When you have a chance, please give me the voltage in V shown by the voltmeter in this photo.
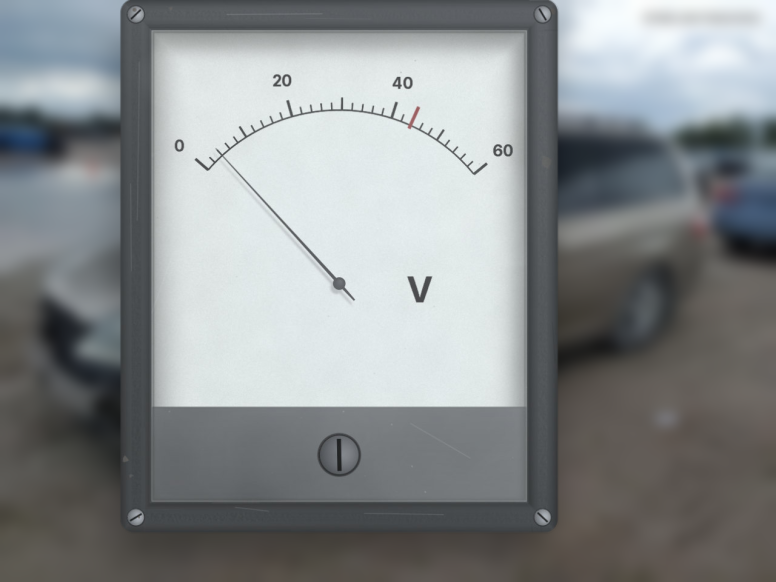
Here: 4 V
